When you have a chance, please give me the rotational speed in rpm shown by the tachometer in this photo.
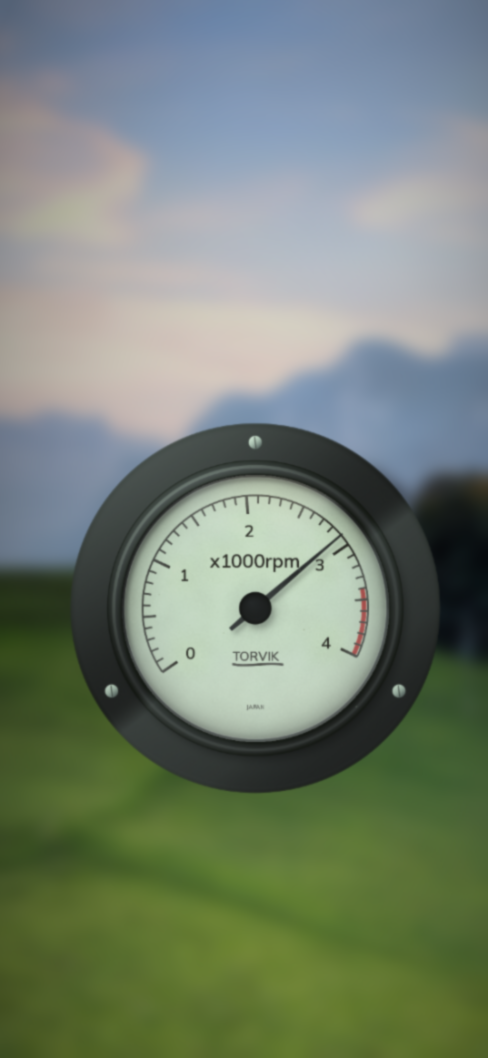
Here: 2900 rpm
